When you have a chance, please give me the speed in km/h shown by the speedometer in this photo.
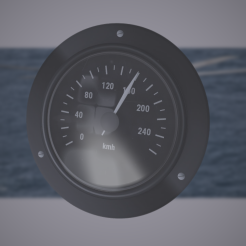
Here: 160 km/h
